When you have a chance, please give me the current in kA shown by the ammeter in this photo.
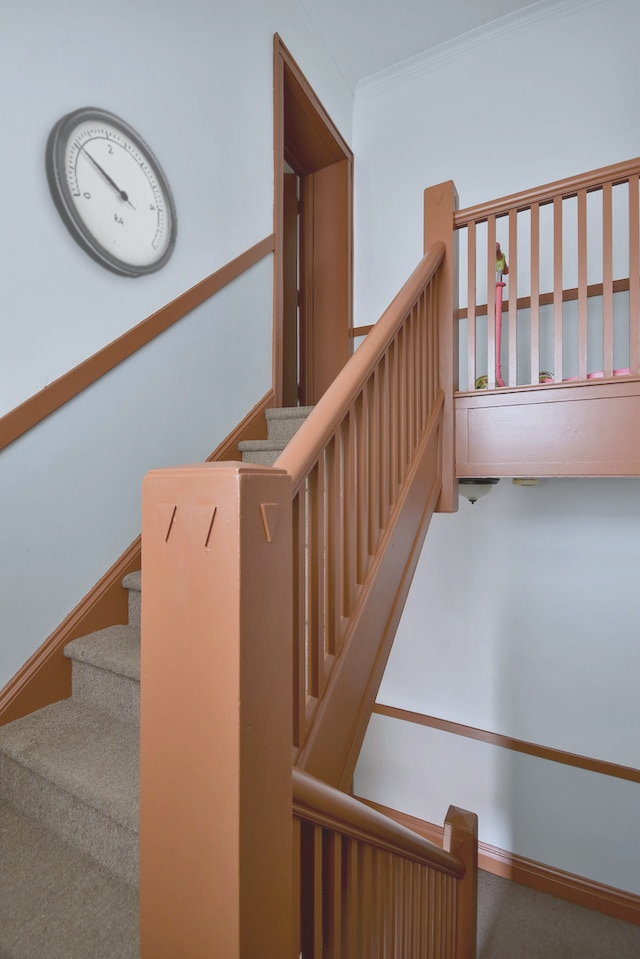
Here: 1 kA
